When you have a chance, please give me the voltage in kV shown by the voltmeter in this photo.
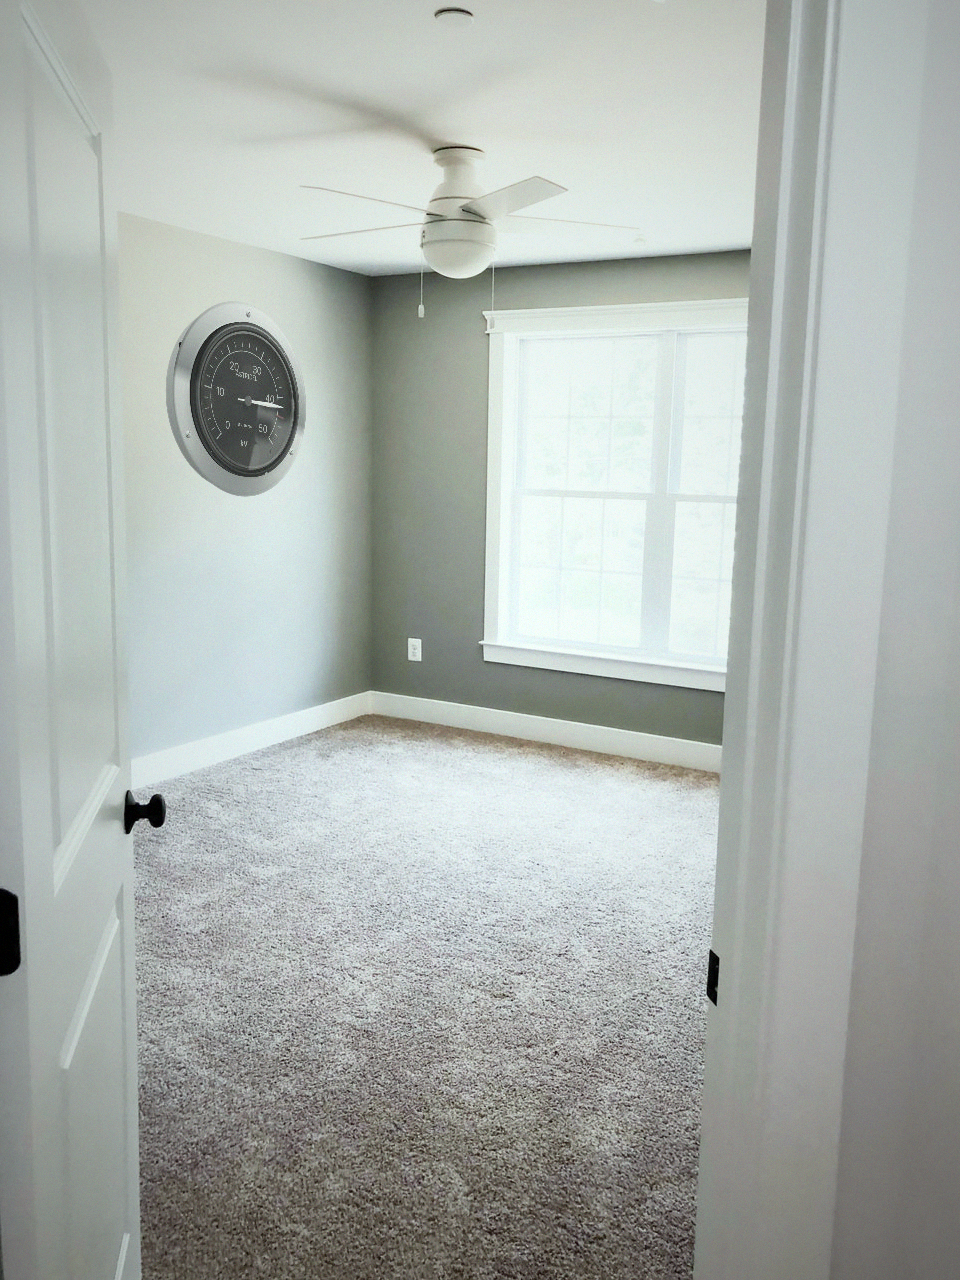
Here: 42 kV
